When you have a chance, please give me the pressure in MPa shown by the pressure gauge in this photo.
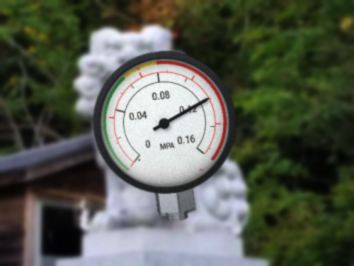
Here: 0.12 MPa
